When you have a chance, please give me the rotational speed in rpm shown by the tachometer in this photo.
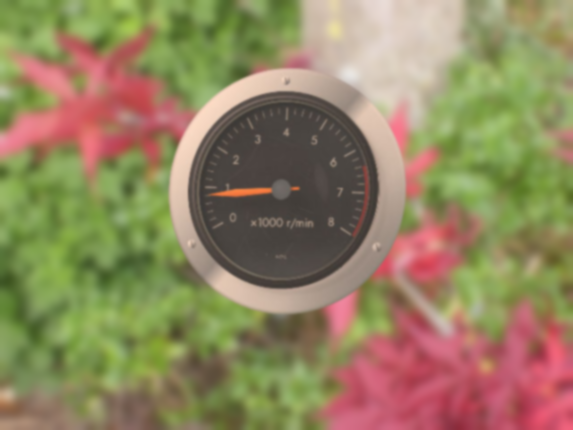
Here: 800 rpm
